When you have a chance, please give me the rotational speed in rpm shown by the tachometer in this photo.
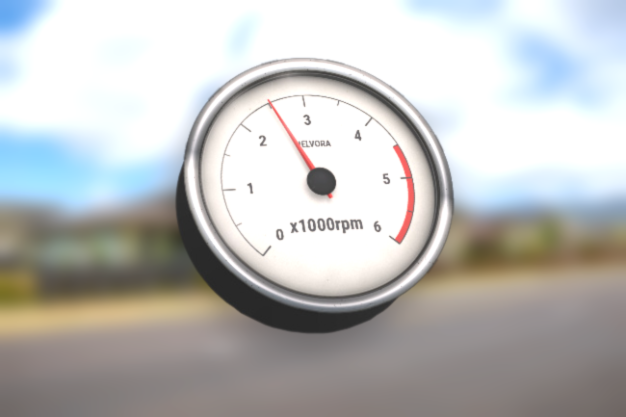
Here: 2500 rpm
